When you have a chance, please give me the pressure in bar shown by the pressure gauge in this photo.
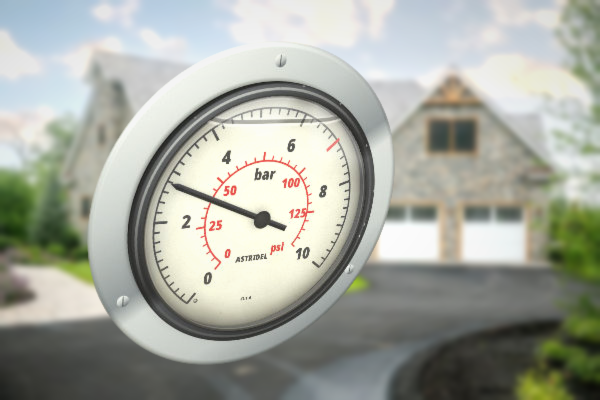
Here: 2.8 bar
